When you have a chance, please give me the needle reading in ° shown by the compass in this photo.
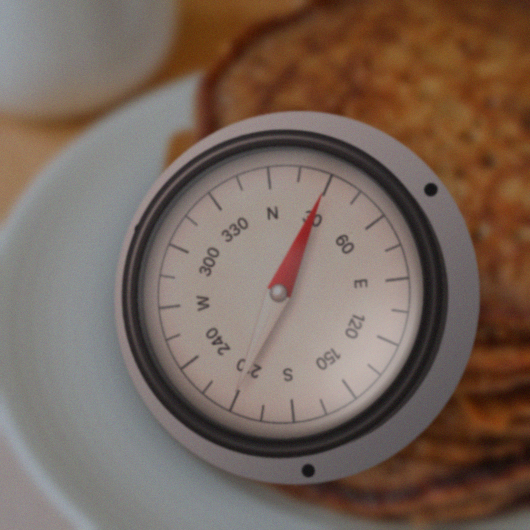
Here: 30 °
